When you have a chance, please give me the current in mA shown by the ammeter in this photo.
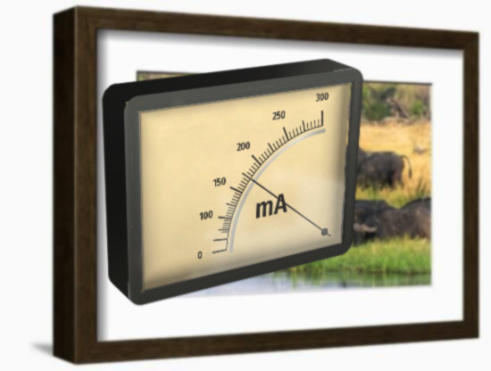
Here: 175 mA
